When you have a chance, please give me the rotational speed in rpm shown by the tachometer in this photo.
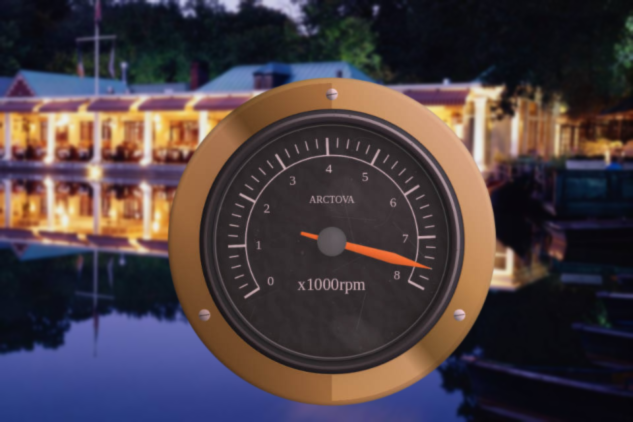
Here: 7600 rpm
